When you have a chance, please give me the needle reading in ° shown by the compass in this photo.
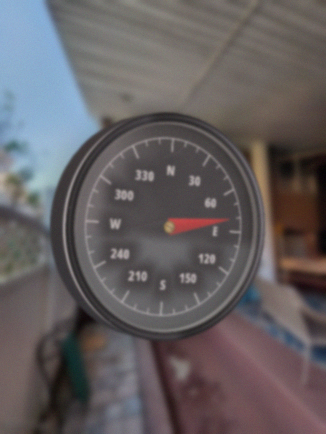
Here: 80 °
